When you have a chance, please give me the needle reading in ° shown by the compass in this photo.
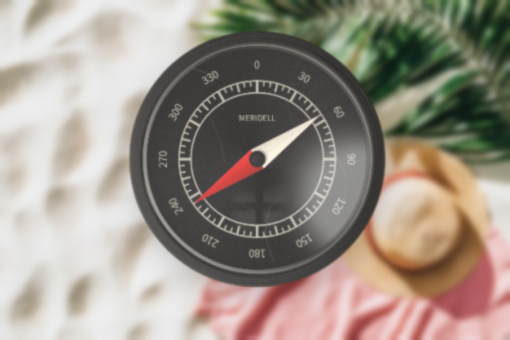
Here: 235 °
